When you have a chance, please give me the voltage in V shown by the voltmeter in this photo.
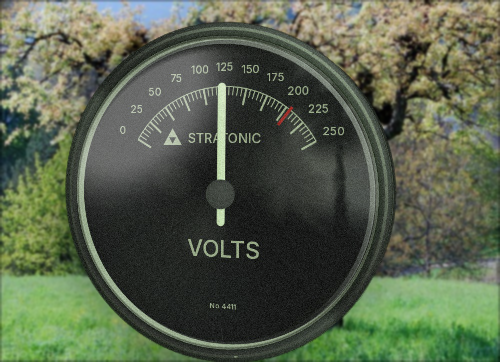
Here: 125 V
